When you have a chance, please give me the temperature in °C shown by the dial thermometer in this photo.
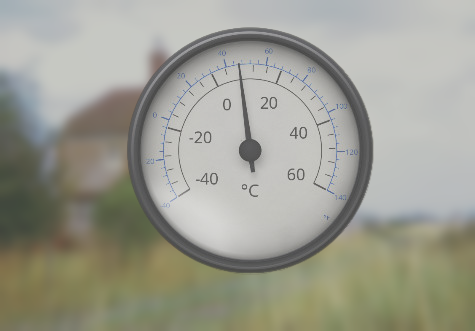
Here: 8 °C
